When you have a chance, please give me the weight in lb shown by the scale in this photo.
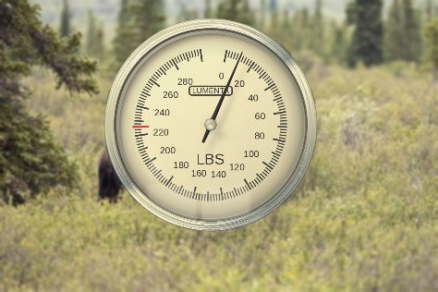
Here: 10 lb
